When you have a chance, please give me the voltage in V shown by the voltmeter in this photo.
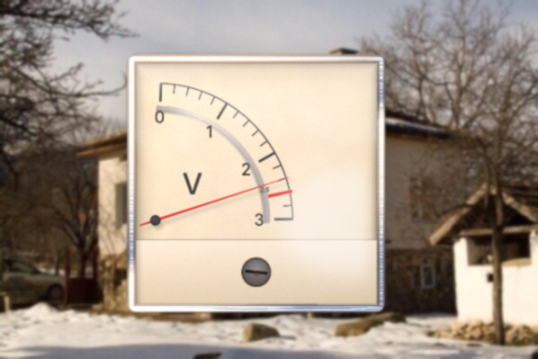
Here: 2.4 V
